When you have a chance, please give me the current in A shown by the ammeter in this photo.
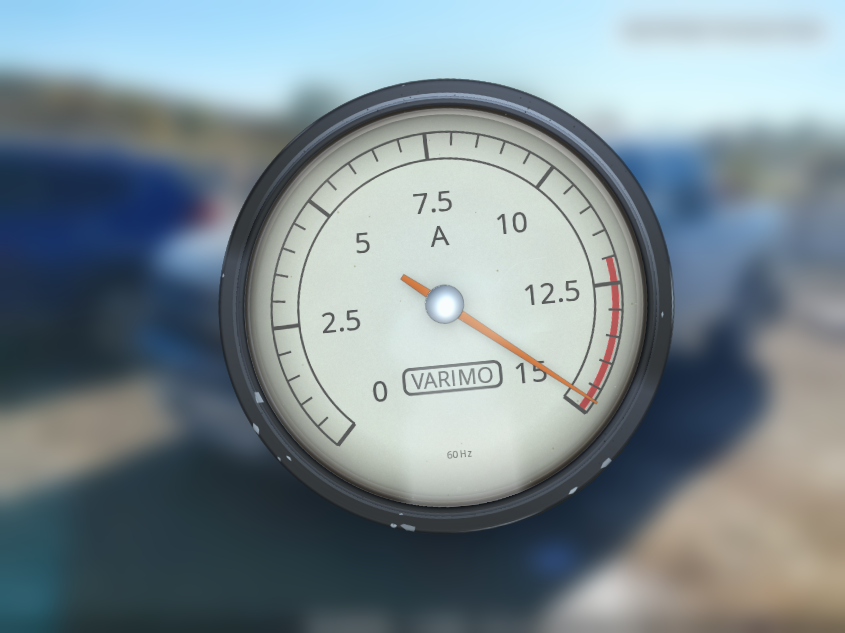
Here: 14.75 A
